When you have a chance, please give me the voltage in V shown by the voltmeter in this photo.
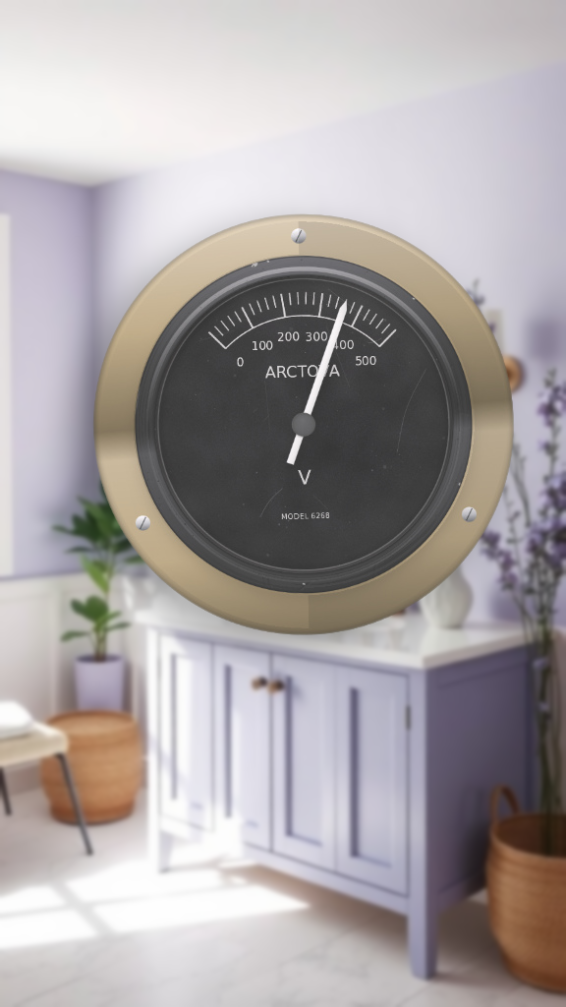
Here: 360 V
